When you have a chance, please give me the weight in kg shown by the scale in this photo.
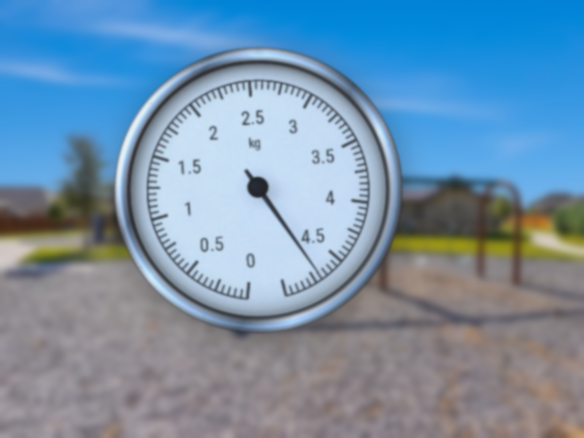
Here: 4.7 kg
